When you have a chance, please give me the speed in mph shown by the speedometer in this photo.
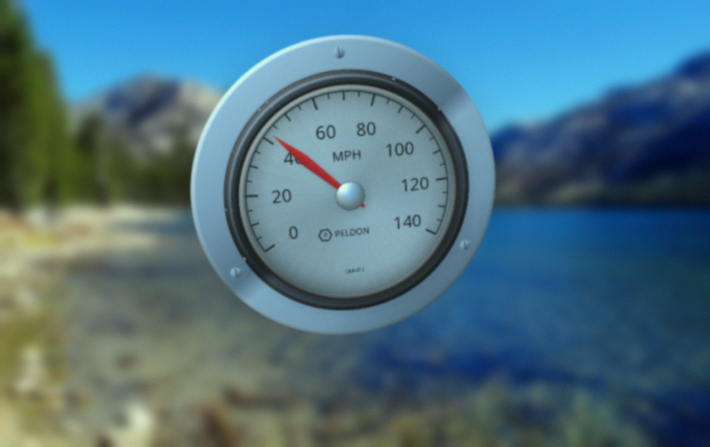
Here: 42.5 mph
